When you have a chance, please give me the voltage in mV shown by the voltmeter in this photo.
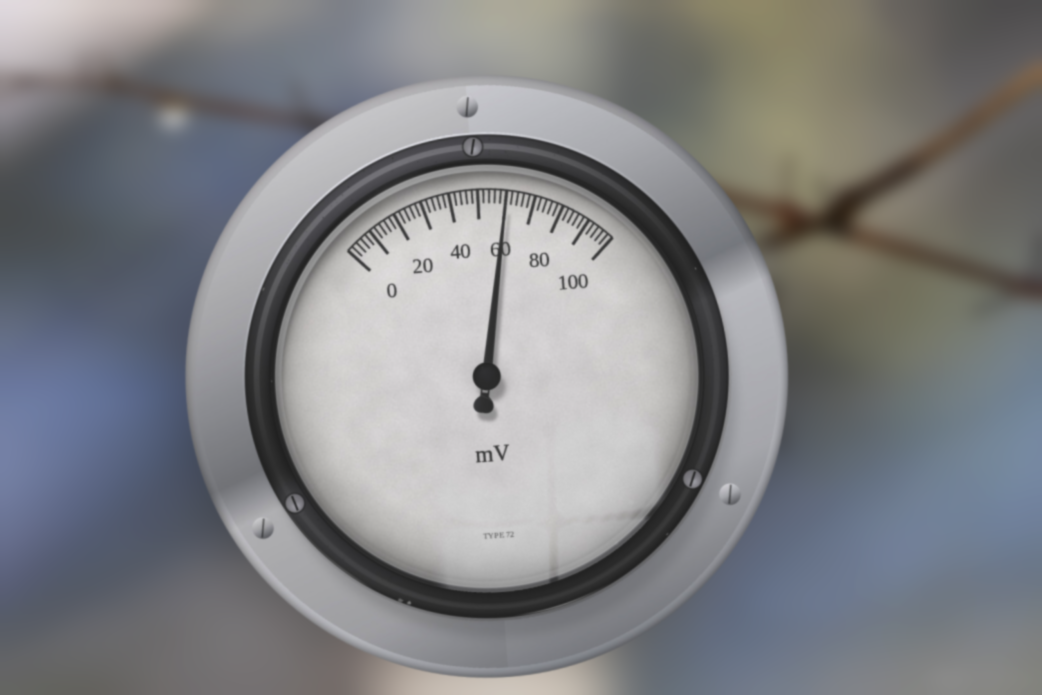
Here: 60 mV
